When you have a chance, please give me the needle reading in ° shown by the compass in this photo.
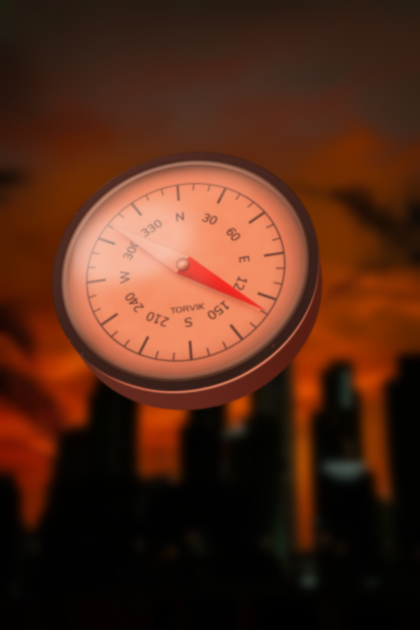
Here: 130 °
